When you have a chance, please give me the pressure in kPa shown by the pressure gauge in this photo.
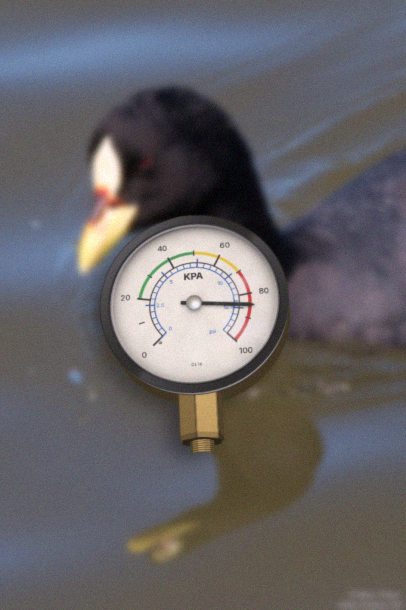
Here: 85 kPa
